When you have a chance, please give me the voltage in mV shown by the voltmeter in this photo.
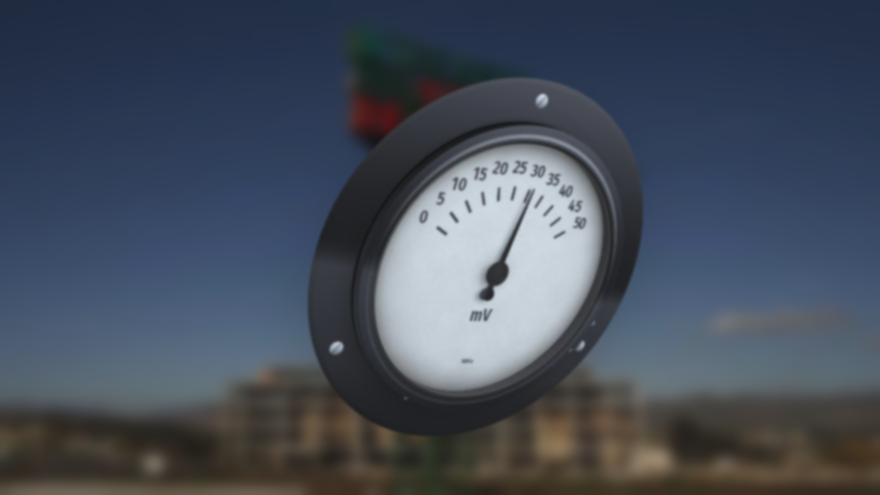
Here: 30 mV
